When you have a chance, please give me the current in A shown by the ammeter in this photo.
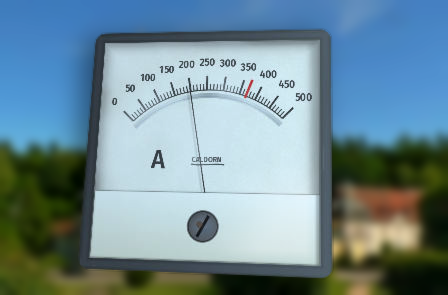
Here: 200 A
